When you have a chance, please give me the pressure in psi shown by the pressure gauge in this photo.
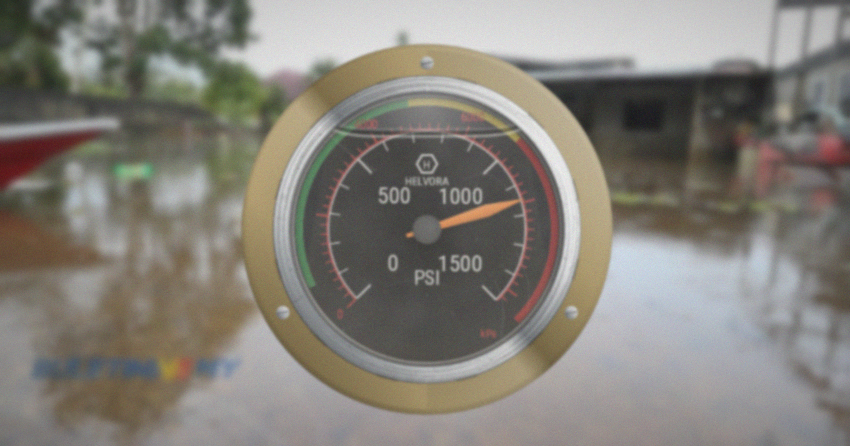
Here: 1150 psi
